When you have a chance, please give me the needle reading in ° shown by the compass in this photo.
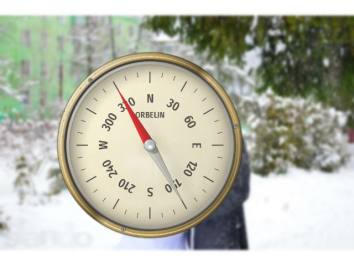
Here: 330 °
